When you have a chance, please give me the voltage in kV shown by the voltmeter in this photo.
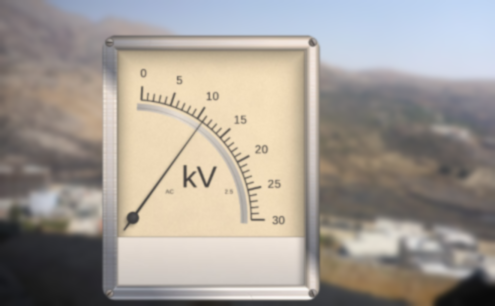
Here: 11 kV
